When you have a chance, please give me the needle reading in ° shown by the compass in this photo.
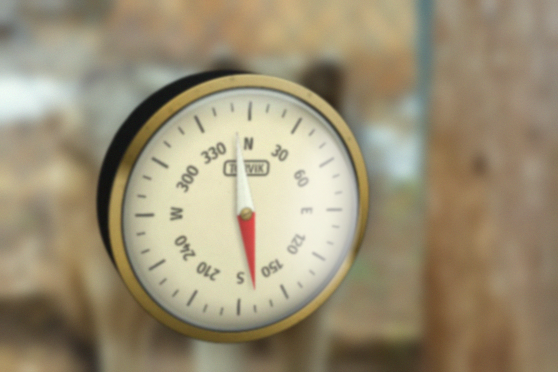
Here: 170 °
